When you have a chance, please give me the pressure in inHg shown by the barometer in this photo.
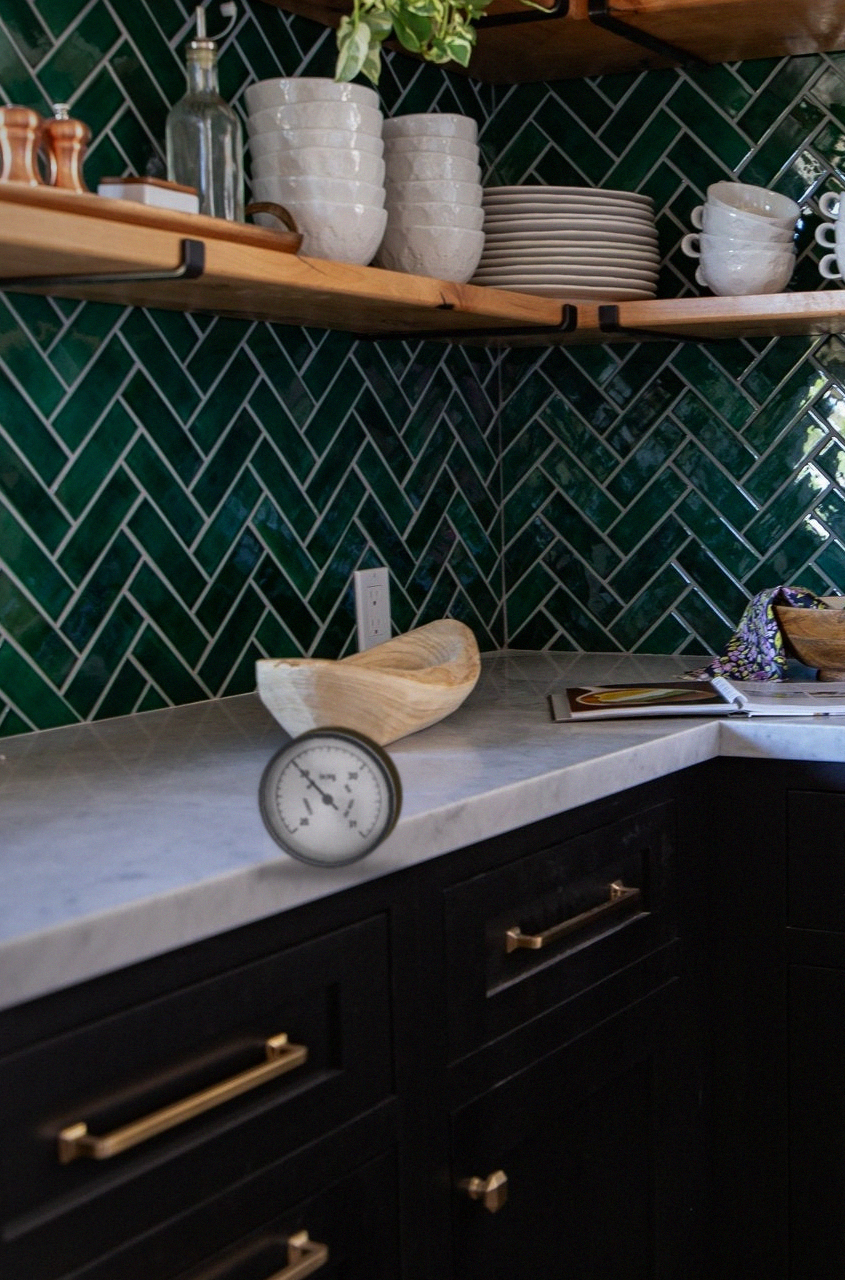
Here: 29 inHg
